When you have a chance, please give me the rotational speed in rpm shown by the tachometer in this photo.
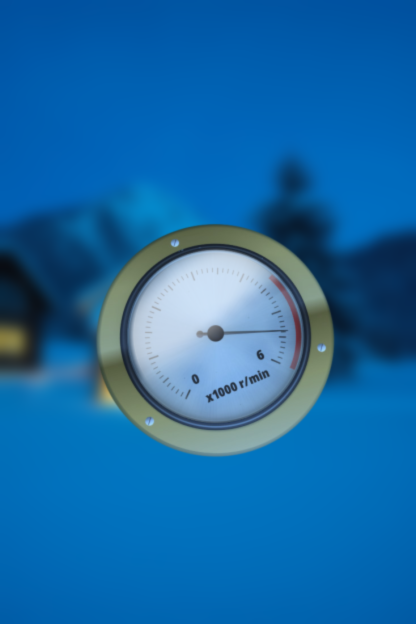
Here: 5400 rpm
